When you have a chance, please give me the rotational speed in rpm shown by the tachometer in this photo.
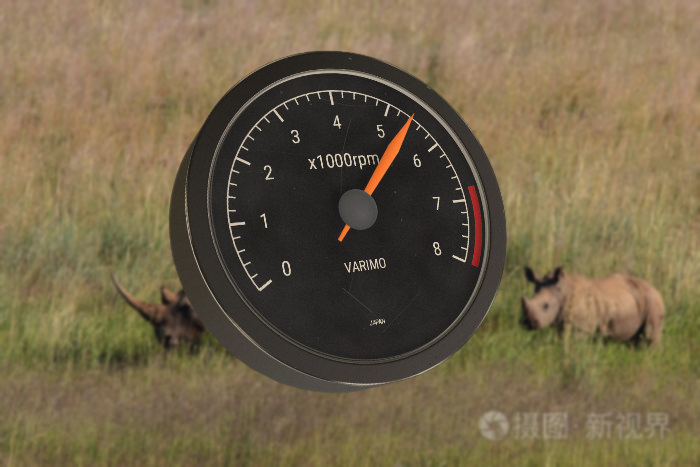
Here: 5400 rpm
